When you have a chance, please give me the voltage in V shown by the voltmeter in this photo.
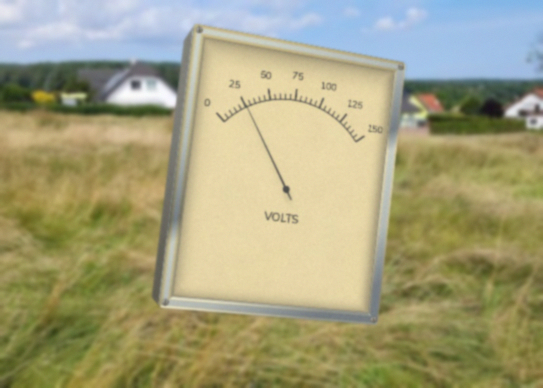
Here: 25 V
